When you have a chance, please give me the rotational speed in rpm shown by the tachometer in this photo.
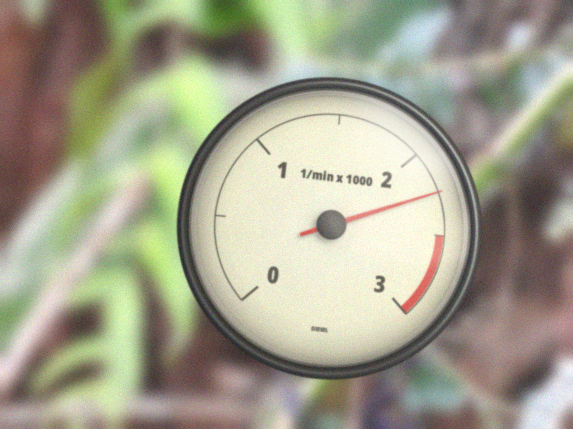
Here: 2250 rpm
